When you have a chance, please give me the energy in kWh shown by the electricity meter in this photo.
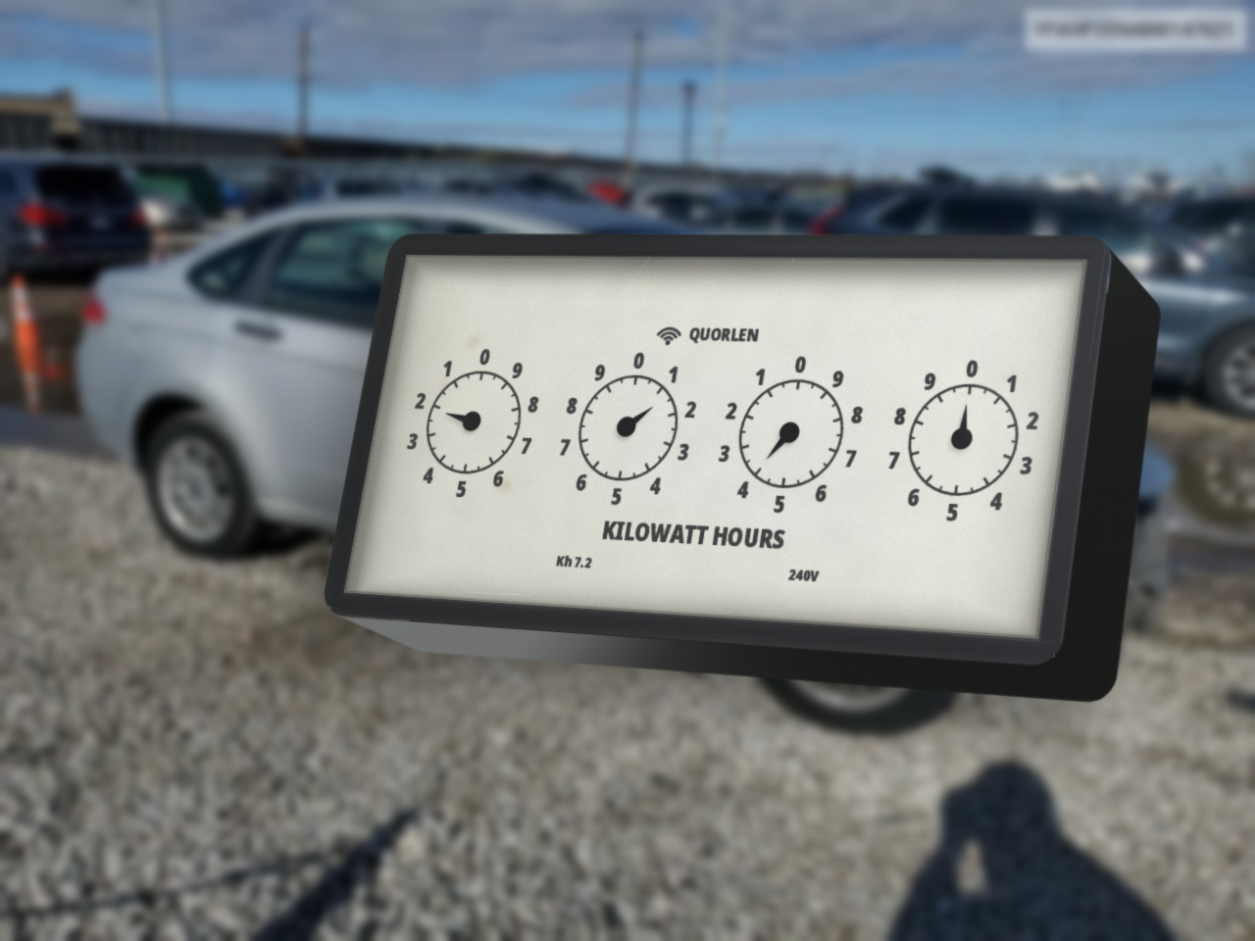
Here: 2140 kWh
